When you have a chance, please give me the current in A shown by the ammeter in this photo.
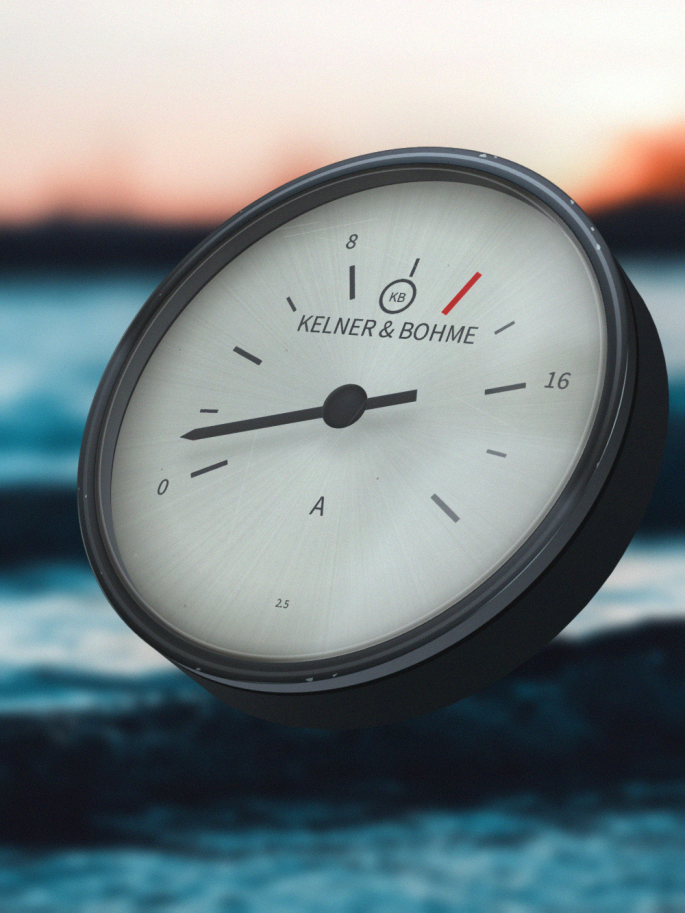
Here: 1 A
